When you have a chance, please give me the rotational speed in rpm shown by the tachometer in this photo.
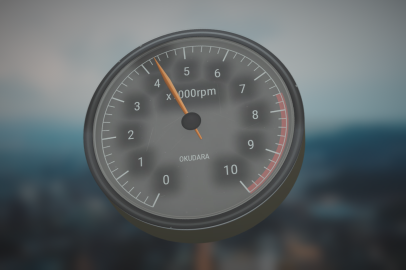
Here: 4300 rpm
